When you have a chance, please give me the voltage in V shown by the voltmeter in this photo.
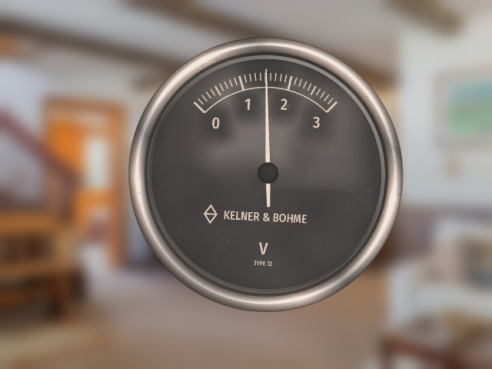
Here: 1.5 V
